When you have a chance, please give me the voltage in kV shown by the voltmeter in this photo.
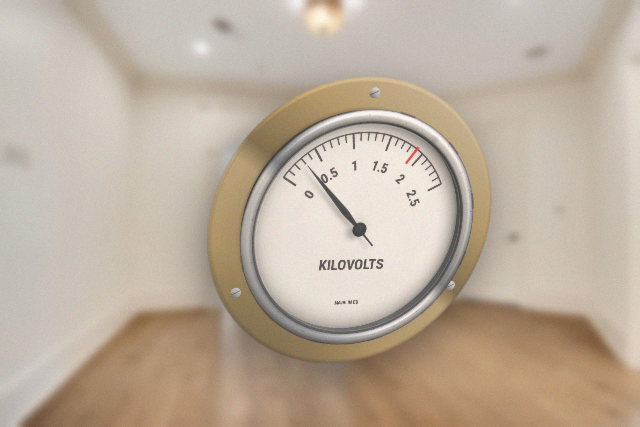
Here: 0.3 kV
